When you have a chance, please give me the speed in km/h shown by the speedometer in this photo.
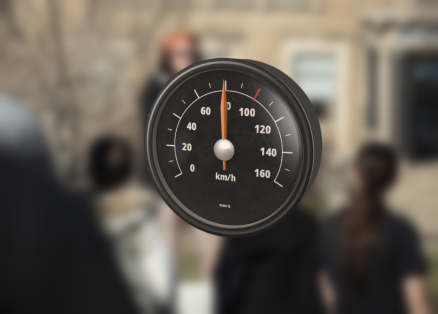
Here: 80 km/h
